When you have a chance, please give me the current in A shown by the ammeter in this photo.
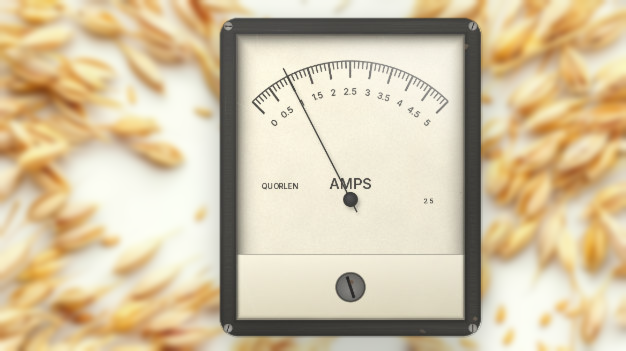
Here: 1 A
